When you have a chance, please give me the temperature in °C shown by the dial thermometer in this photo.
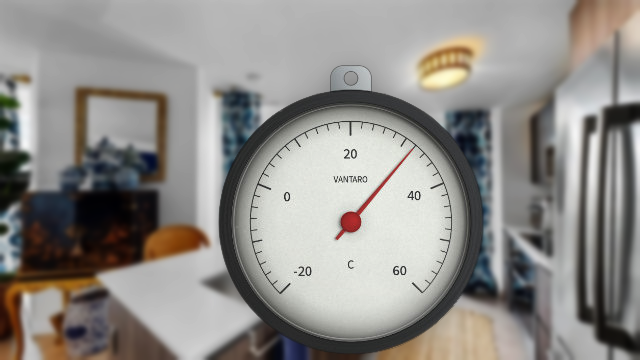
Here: 32 °C
